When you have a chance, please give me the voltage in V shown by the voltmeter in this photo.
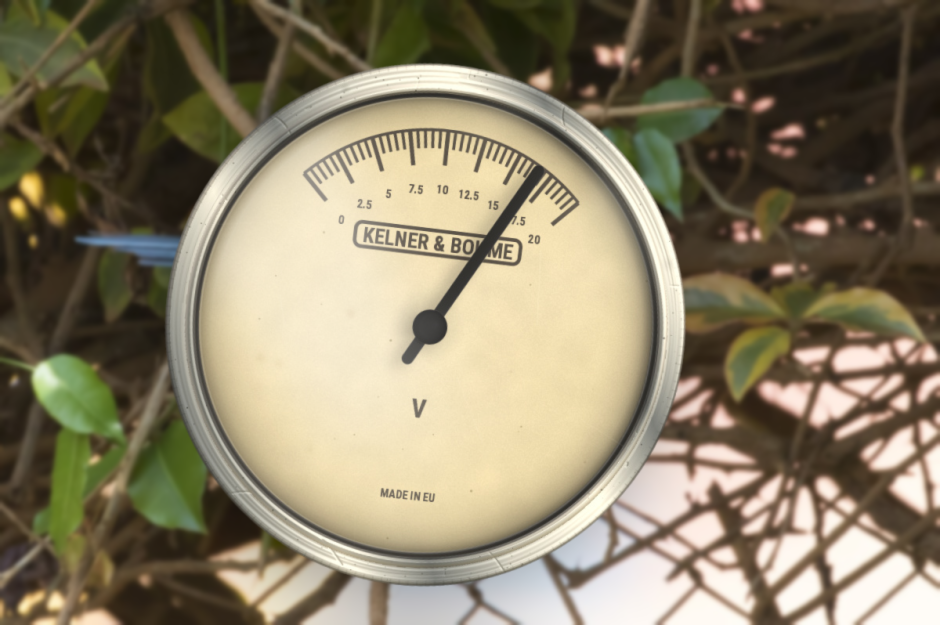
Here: 16.5 V
